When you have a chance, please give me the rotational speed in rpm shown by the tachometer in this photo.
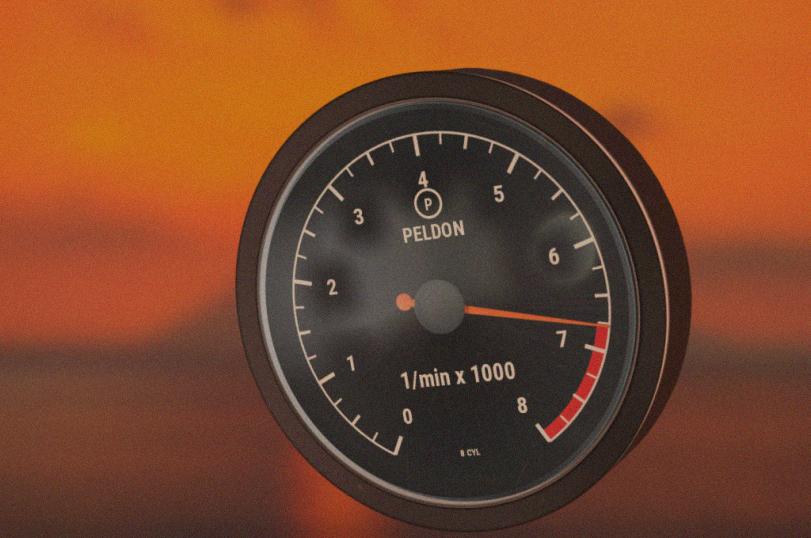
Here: 6750 rpm
